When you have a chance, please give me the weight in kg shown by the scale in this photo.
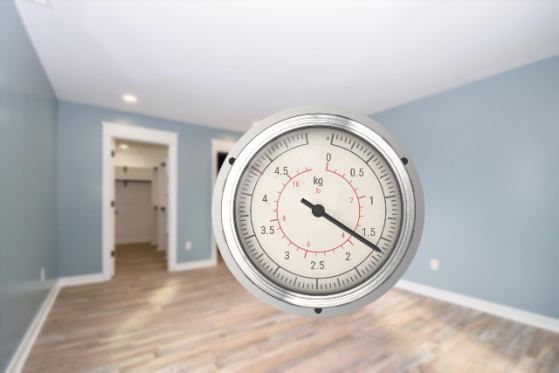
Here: 1.65 kg
